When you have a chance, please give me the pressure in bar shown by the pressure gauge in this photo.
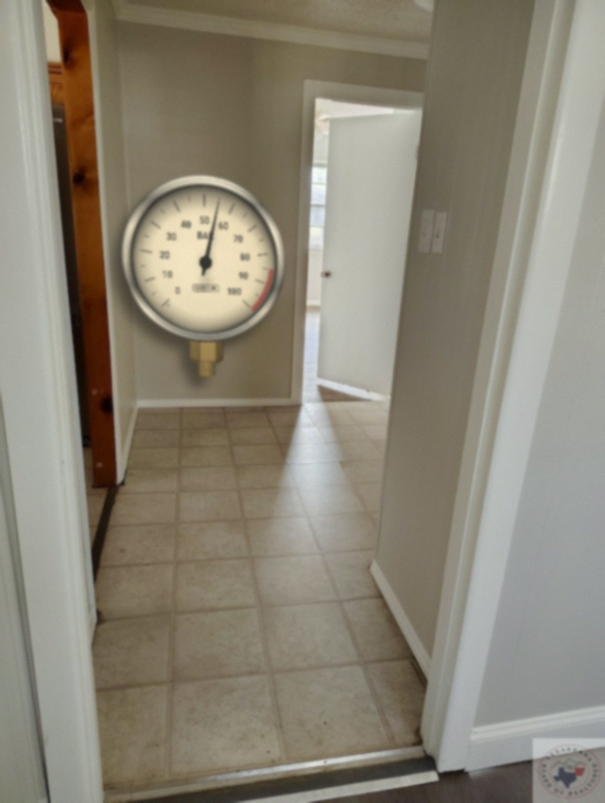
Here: 55 bar
